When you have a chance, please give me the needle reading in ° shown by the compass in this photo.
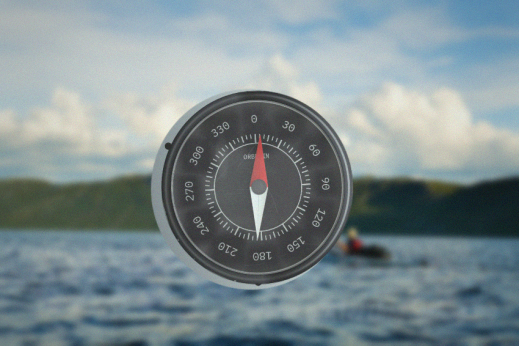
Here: 5 °
